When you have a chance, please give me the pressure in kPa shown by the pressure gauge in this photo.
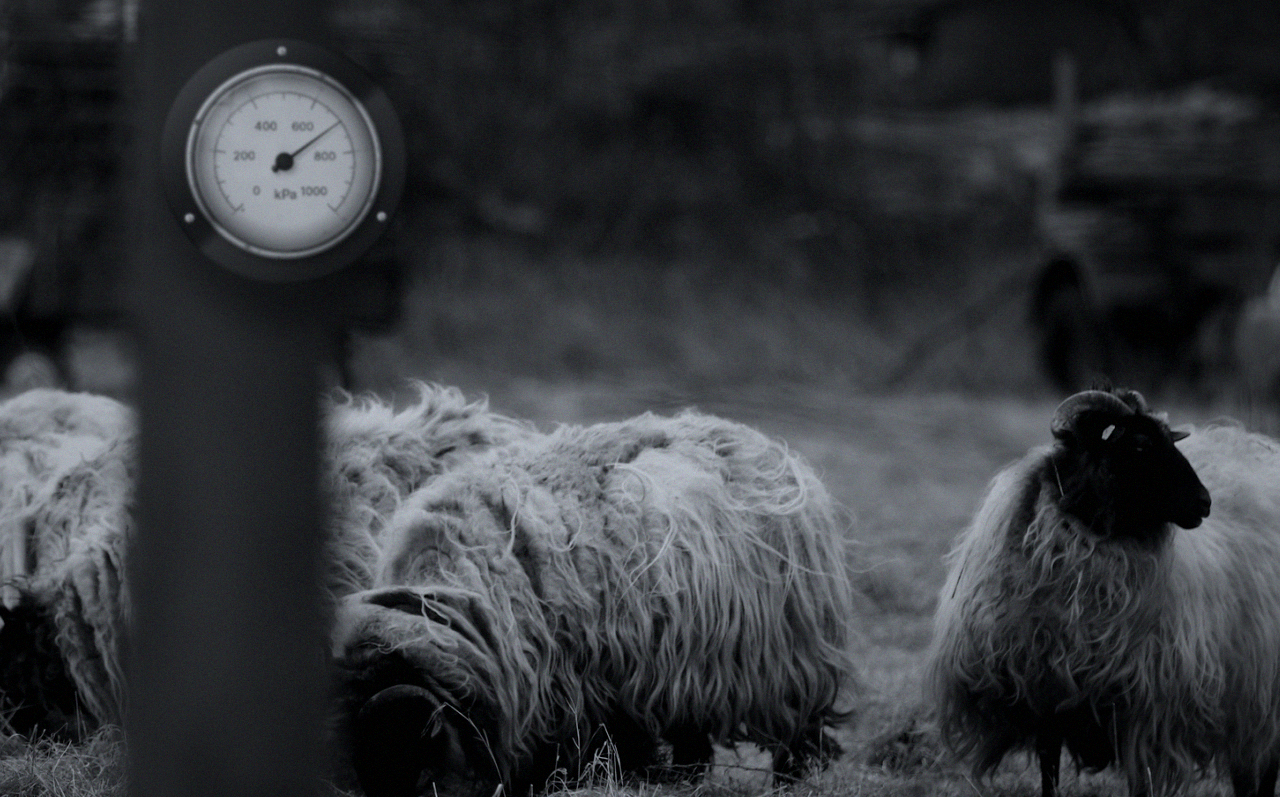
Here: 700 kPa
